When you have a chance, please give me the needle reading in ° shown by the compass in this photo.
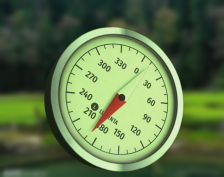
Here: 190 °
